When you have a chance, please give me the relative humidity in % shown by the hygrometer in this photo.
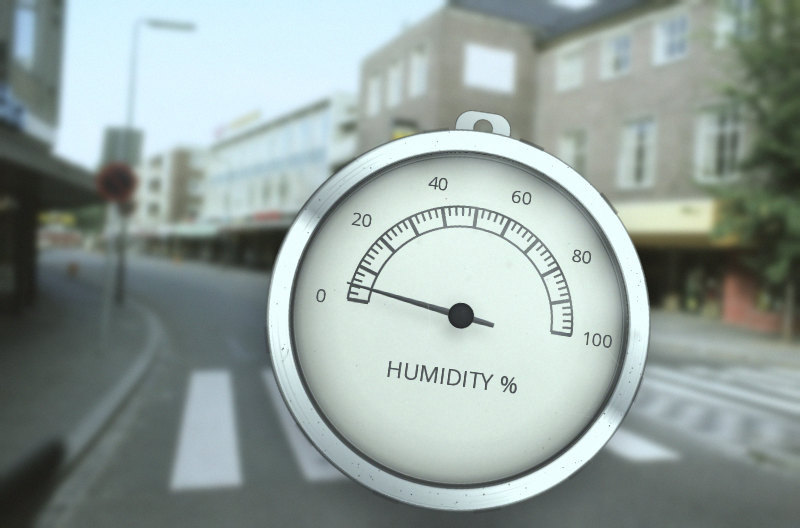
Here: 4 %
